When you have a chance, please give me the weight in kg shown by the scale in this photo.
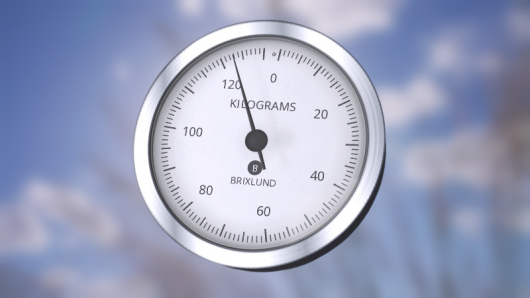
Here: 123 kg
